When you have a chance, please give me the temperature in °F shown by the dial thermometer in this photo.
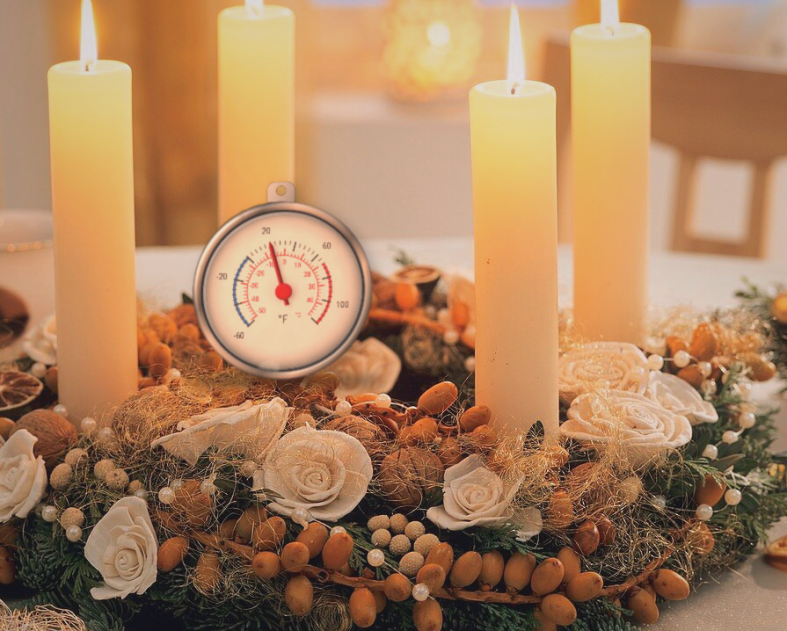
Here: 20 °F
